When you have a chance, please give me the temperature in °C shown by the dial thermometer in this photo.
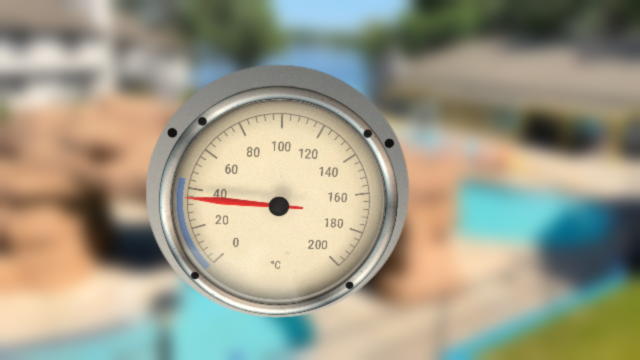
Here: 36 °C
